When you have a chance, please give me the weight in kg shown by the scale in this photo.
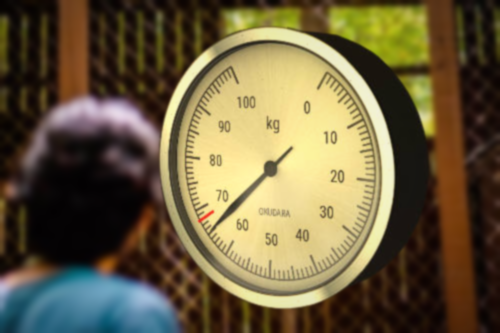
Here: 65 kg
